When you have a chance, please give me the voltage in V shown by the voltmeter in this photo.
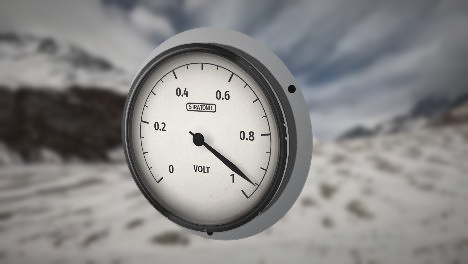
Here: 0.95 V
